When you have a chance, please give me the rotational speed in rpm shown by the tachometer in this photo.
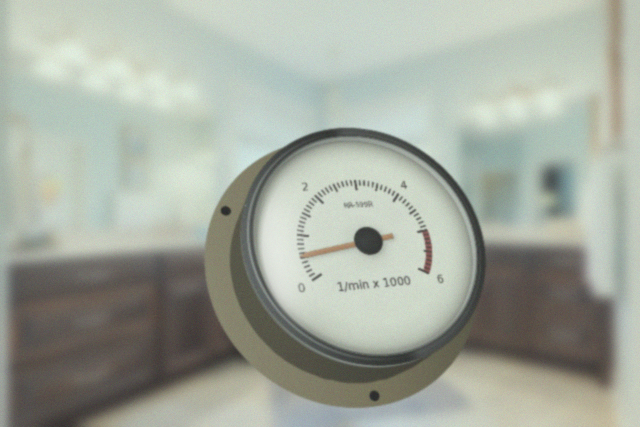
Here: 500 rpm
